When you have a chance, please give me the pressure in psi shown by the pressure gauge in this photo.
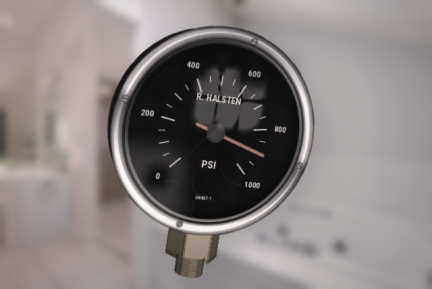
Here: 900 psi
